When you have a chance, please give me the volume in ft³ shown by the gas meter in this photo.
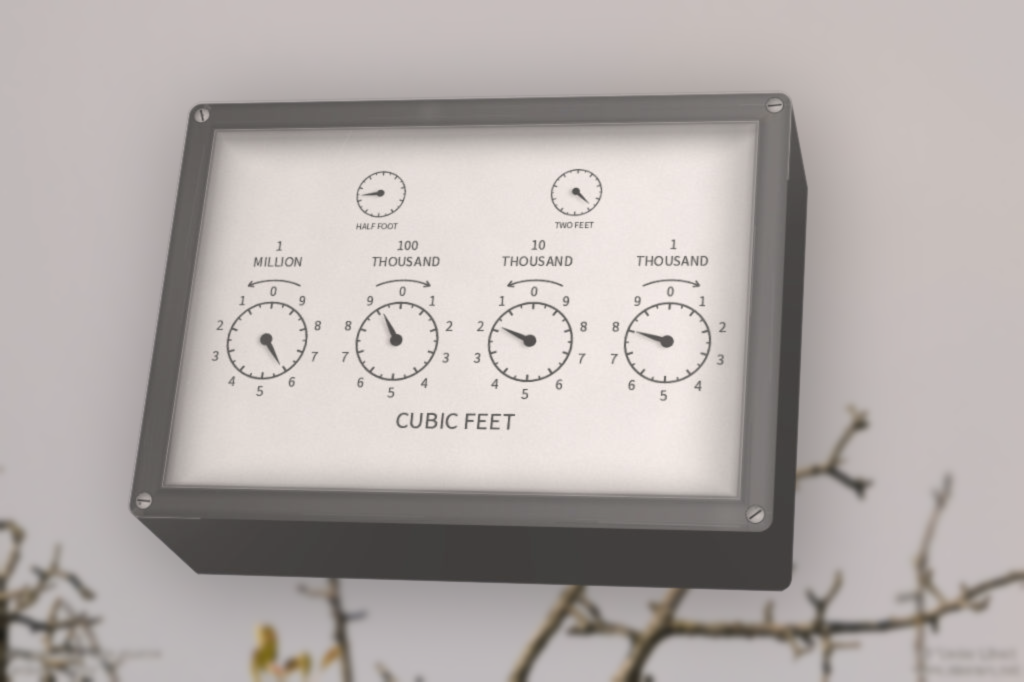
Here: 591800 ft³
